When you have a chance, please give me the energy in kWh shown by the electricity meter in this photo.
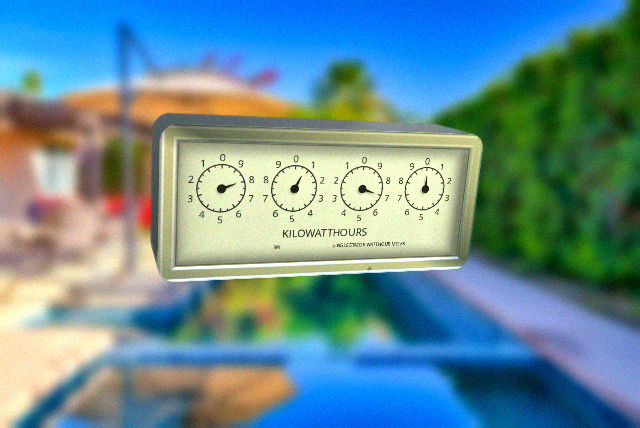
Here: 8070 kWh
